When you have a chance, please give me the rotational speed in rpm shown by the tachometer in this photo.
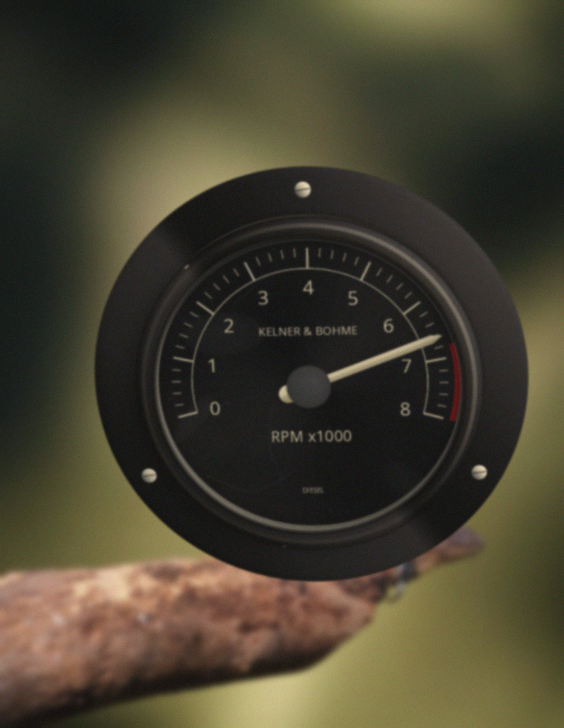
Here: 6600 rpm
